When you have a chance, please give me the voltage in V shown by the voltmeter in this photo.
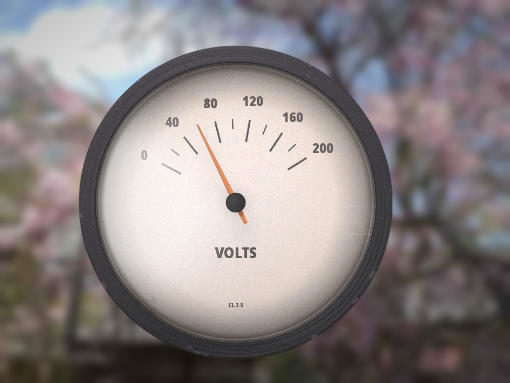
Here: 60 V
